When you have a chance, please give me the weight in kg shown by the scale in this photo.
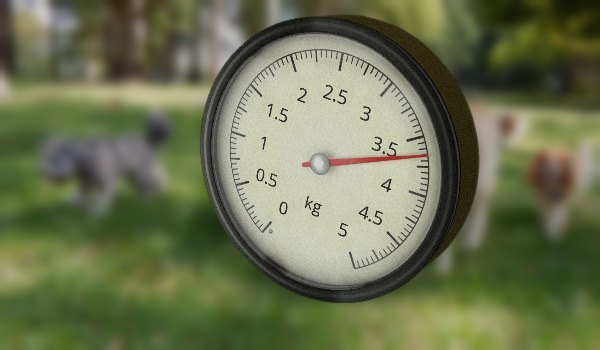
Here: 3.65 kg
